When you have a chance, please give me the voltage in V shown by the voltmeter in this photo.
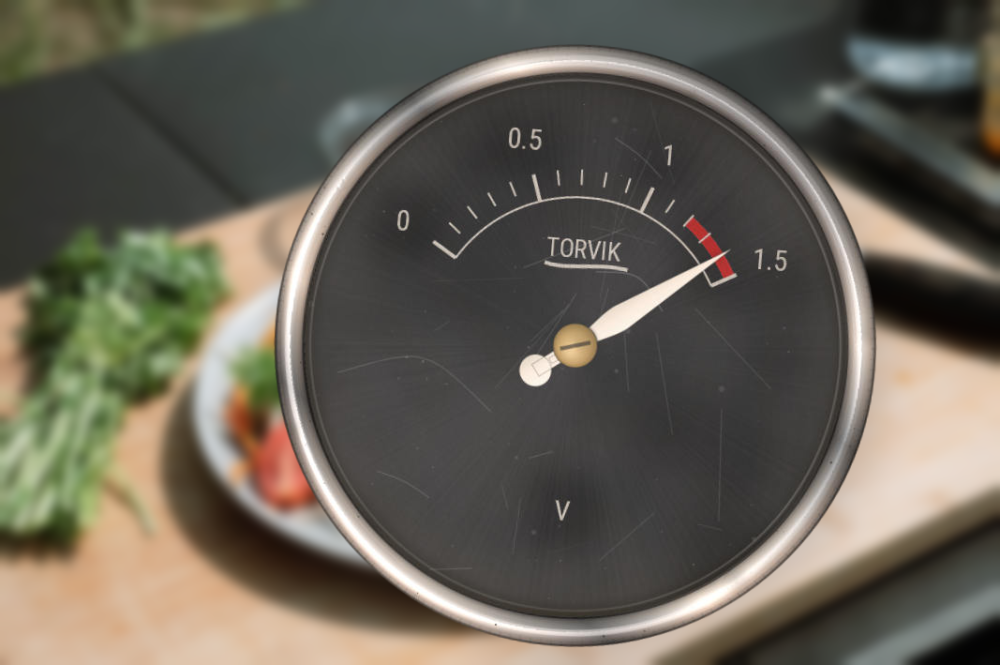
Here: 1.4 V
